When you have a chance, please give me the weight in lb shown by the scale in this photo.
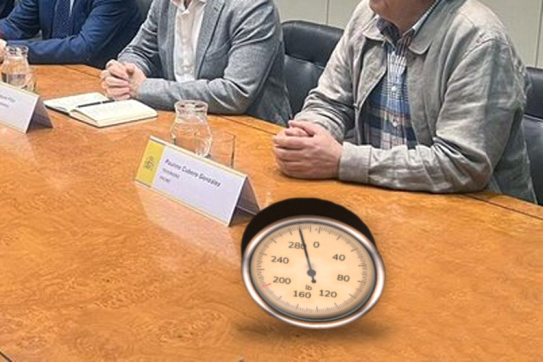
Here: 290 lb
